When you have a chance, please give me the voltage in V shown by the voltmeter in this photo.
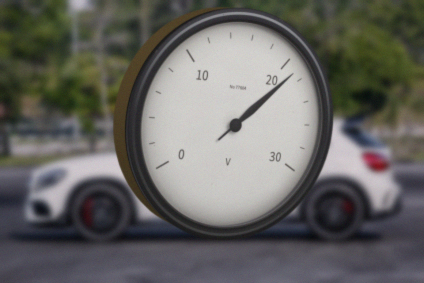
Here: 21 V
